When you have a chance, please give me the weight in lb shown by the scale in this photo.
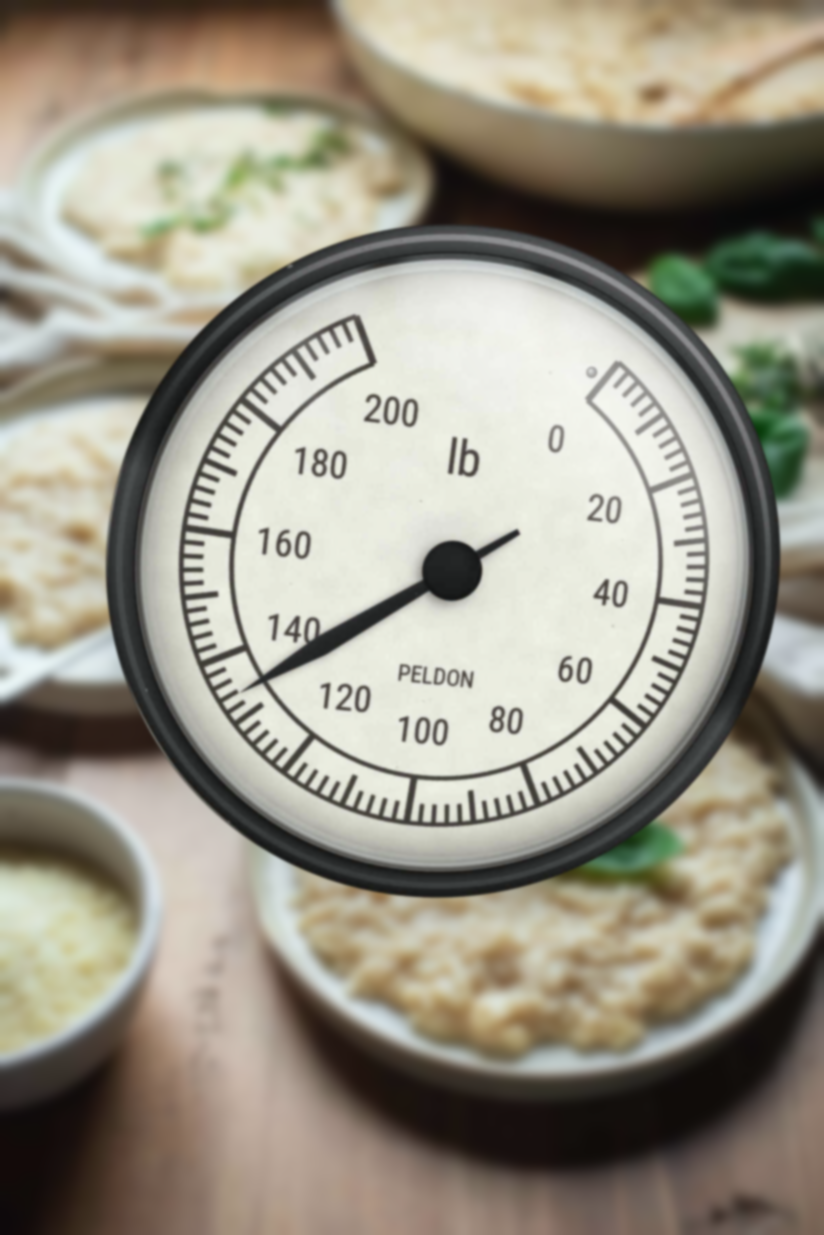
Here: 134 lb
